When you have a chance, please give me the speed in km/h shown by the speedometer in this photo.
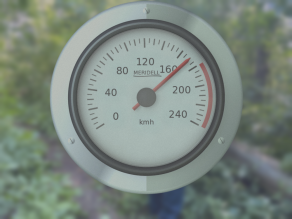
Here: 170 km/h
